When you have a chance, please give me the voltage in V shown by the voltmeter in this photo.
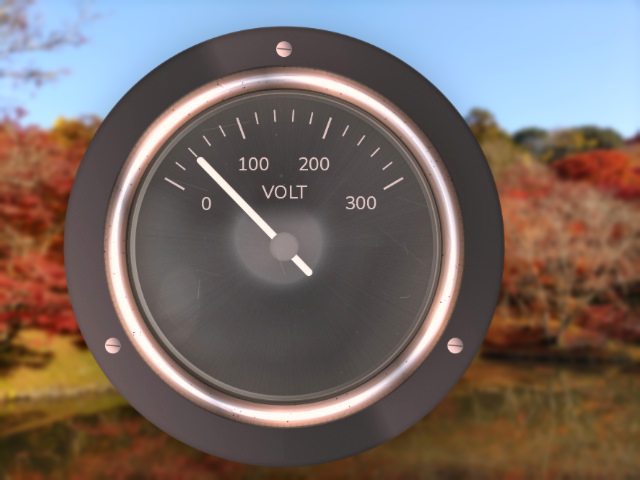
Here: 40 V
